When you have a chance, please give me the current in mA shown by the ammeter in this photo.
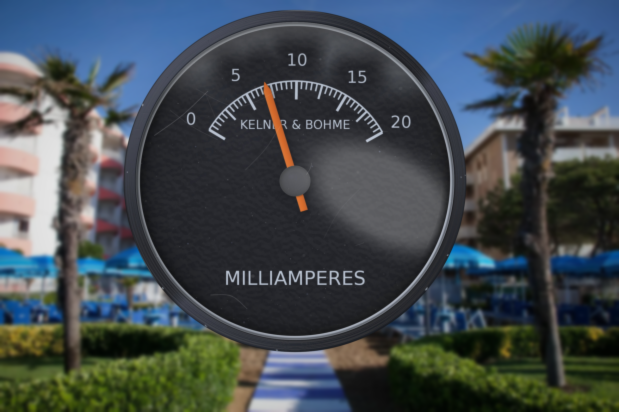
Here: 7 mA
